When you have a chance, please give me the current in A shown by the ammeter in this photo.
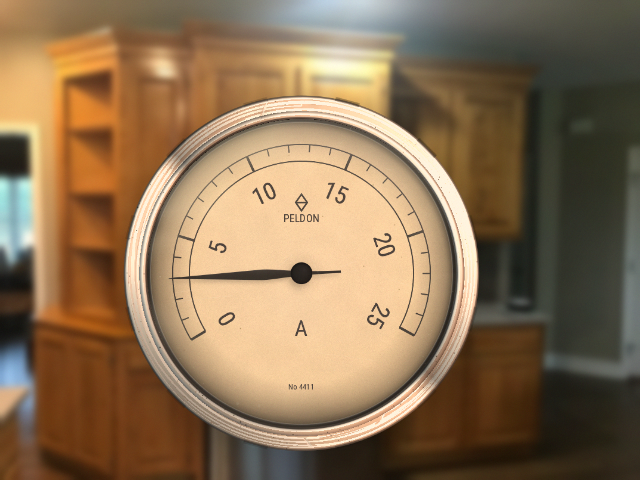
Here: 3 A
